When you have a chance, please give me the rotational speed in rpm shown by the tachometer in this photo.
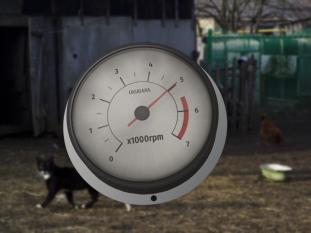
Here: 5000 rpm
